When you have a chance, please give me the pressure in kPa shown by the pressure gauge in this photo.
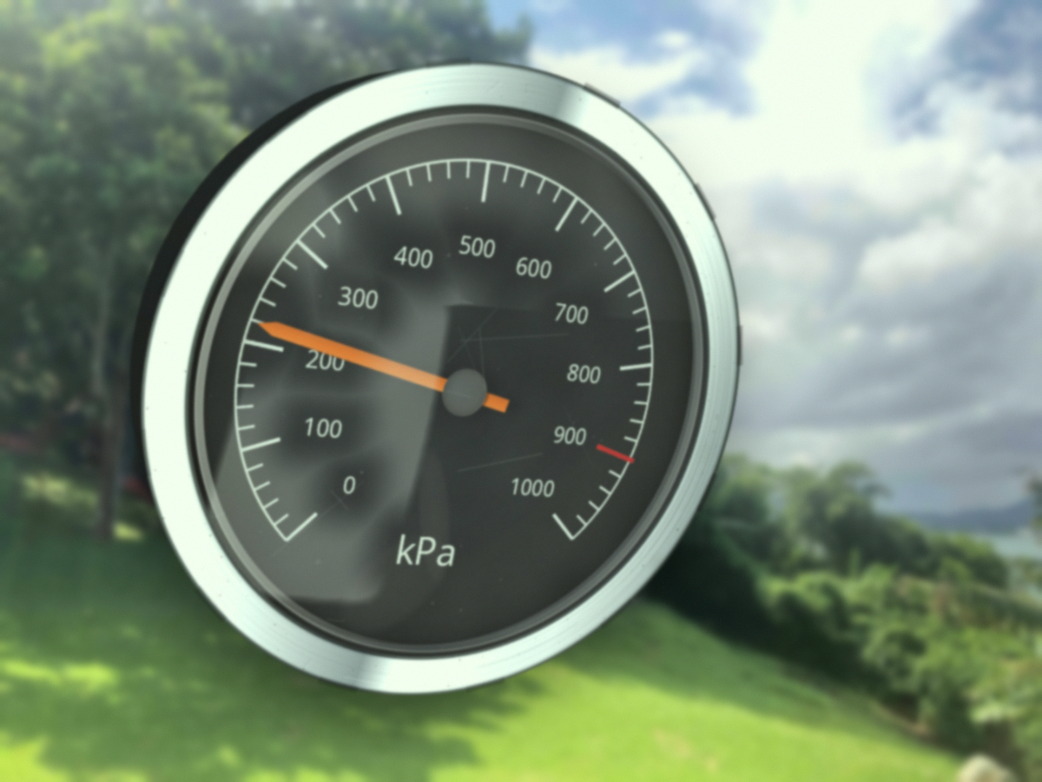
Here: 220 kPa
